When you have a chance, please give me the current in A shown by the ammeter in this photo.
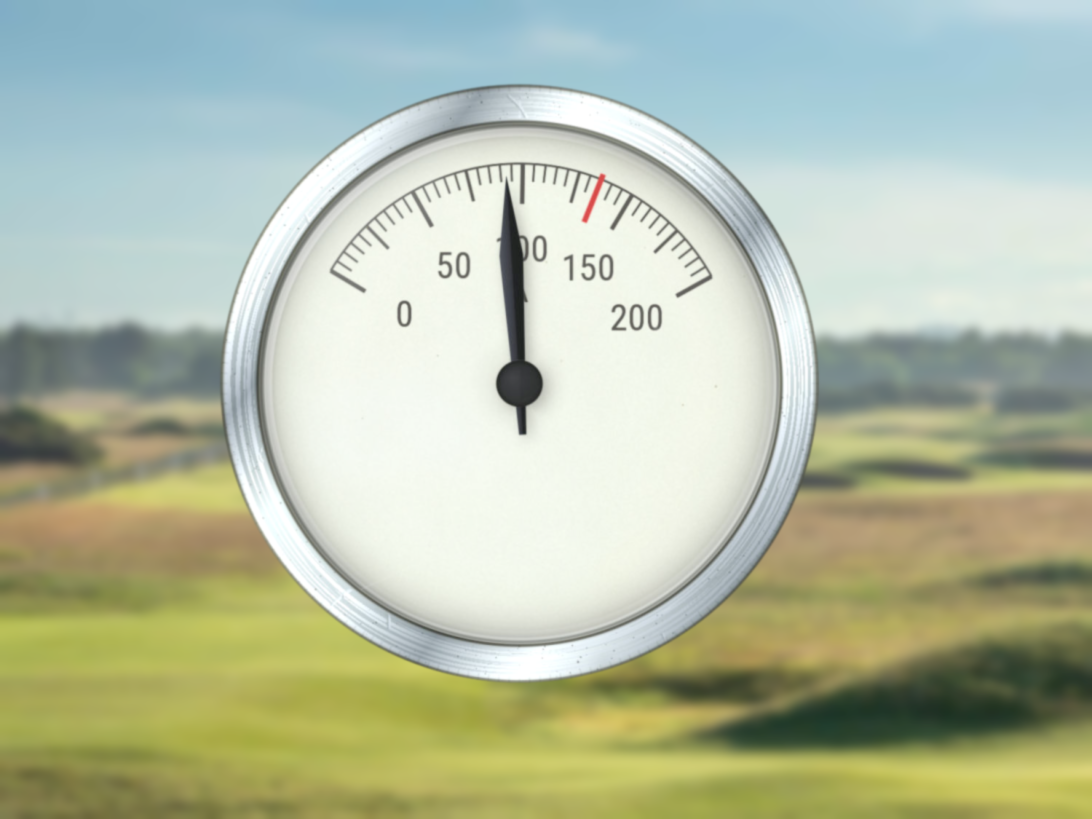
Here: 92.5 A
